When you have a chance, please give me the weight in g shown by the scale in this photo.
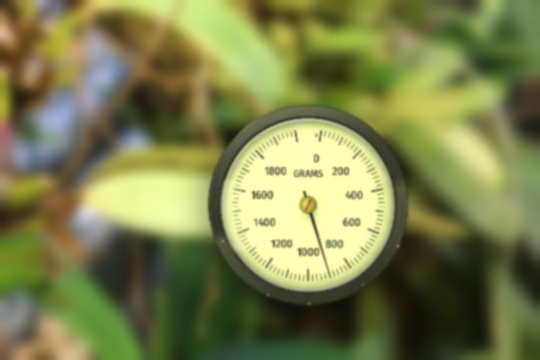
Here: 900 g
